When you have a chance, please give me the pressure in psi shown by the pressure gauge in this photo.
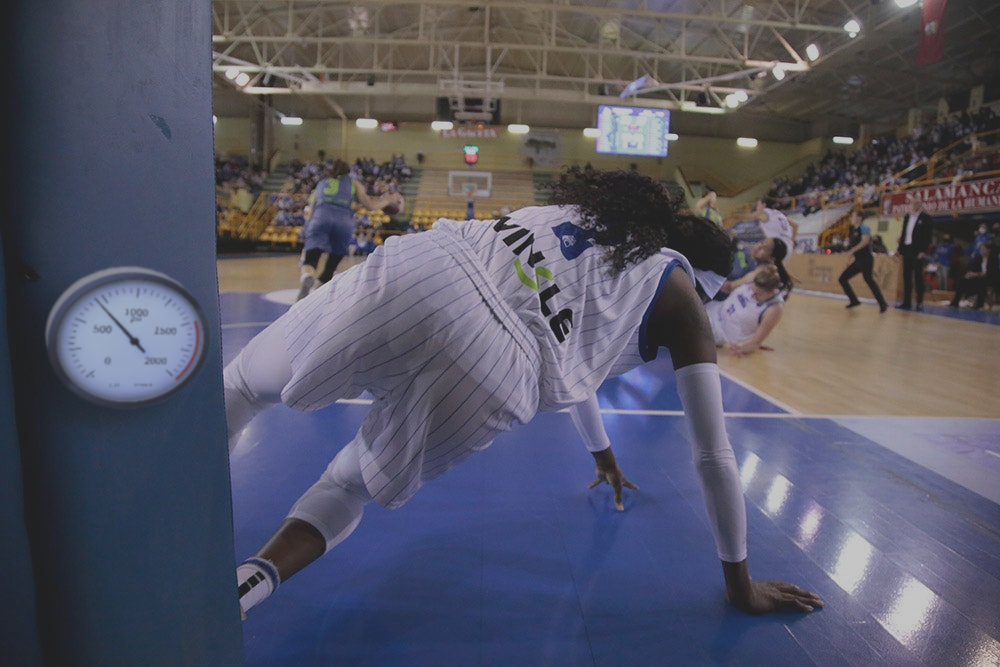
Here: 700 psi
